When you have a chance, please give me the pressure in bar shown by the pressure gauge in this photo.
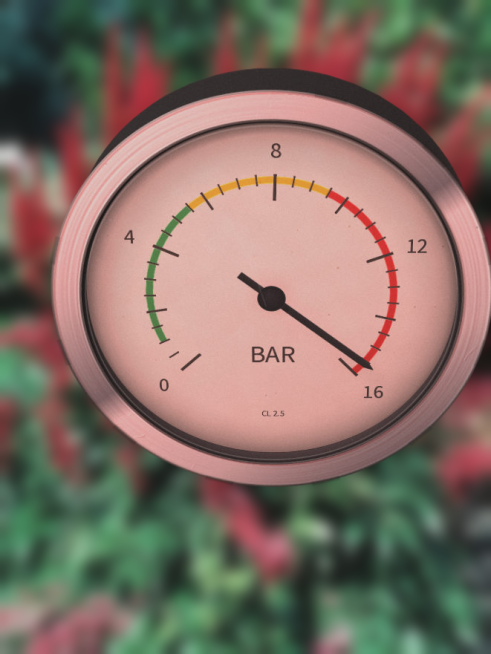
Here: 15.5 bar
